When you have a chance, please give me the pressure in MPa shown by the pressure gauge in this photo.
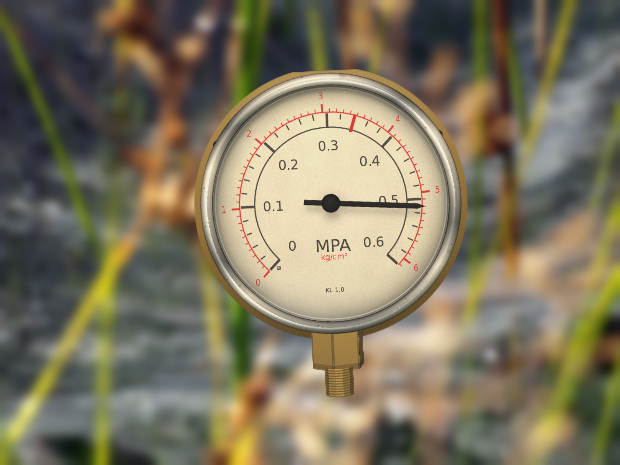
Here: 0.51 MPa
